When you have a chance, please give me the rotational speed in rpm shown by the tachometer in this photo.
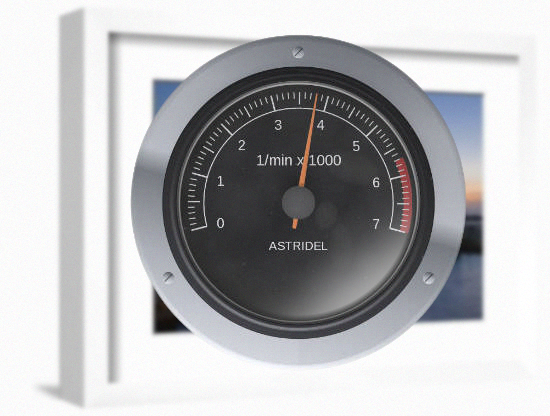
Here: 3800 rpm
